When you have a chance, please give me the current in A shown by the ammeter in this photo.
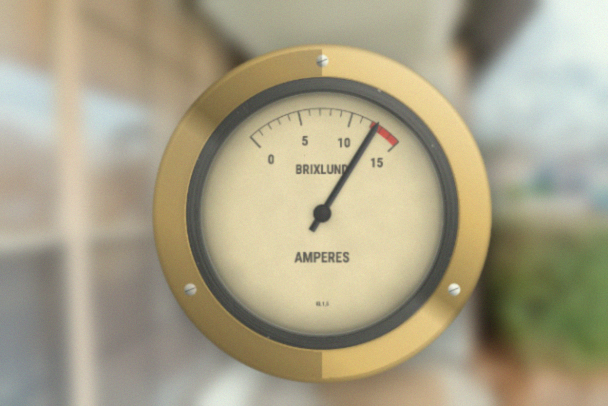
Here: 12.5 A
